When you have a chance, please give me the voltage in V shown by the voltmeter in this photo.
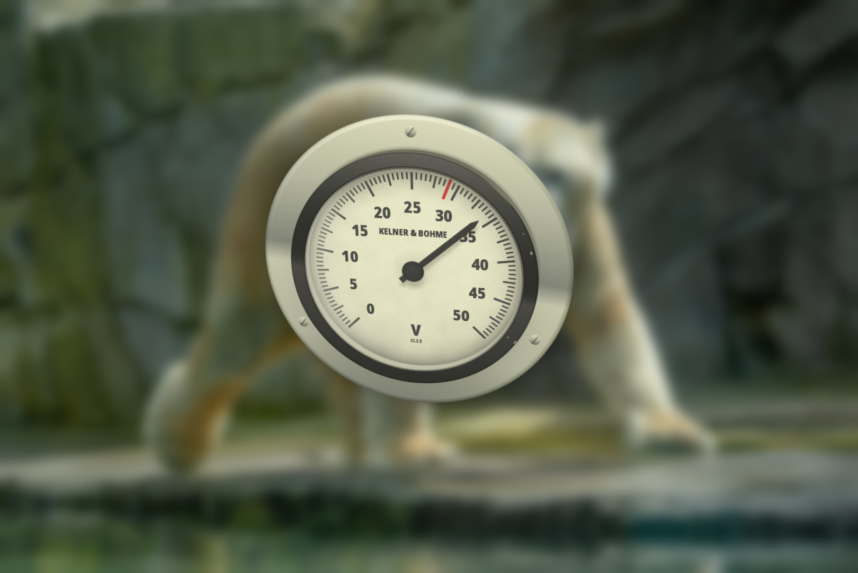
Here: 34 V
